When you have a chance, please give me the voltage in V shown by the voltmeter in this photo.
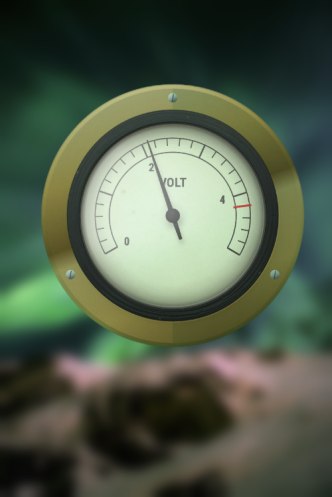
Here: 2.1 V
